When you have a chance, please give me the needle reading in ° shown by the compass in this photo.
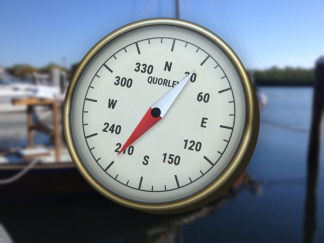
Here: 210 °
